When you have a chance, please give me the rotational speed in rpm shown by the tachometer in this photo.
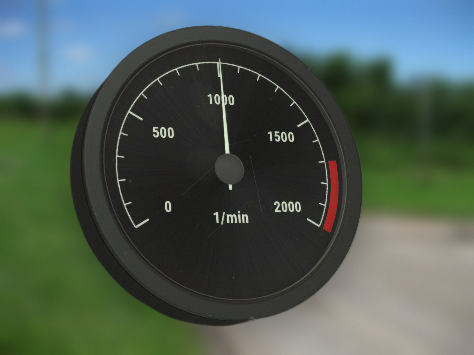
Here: 1000 rpm
